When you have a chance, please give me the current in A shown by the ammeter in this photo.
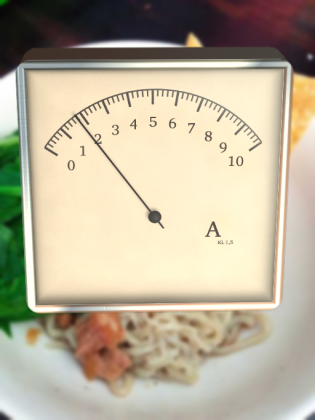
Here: 1.8 A
